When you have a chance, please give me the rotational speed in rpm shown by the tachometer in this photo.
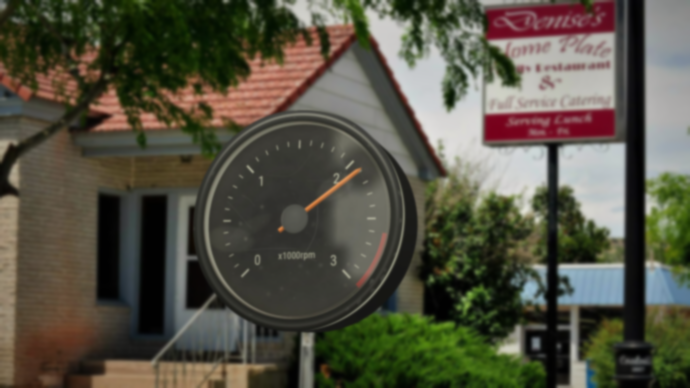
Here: 2100 rpm
